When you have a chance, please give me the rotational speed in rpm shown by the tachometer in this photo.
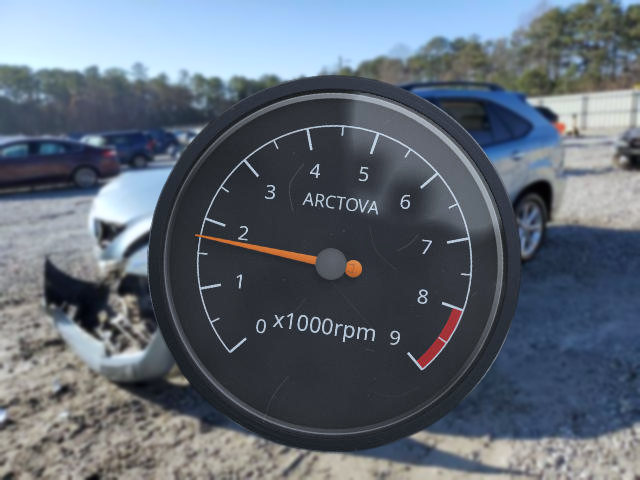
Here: 1750 rpm
